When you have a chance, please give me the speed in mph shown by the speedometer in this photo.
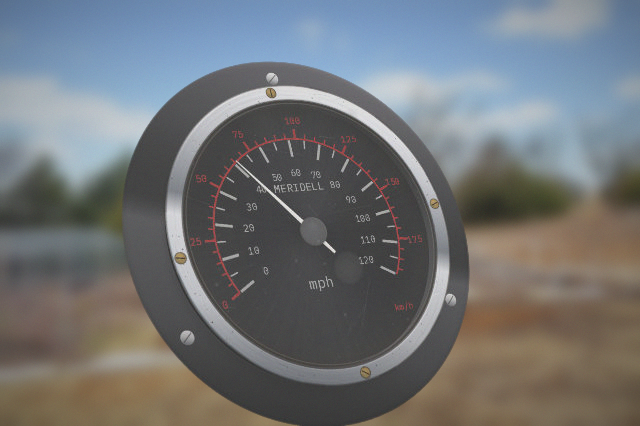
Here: 40 mph
